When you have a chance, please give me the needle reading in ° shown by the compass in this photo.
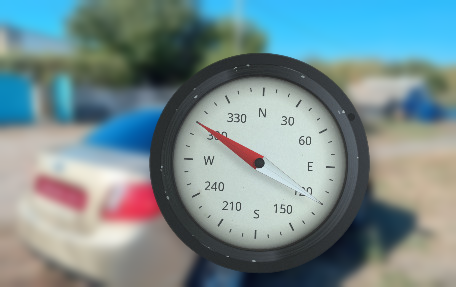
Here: 300 °
